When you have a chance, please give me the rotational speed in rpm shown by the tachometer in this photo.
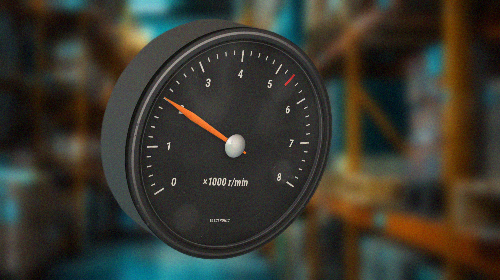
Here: 2000 rpm
